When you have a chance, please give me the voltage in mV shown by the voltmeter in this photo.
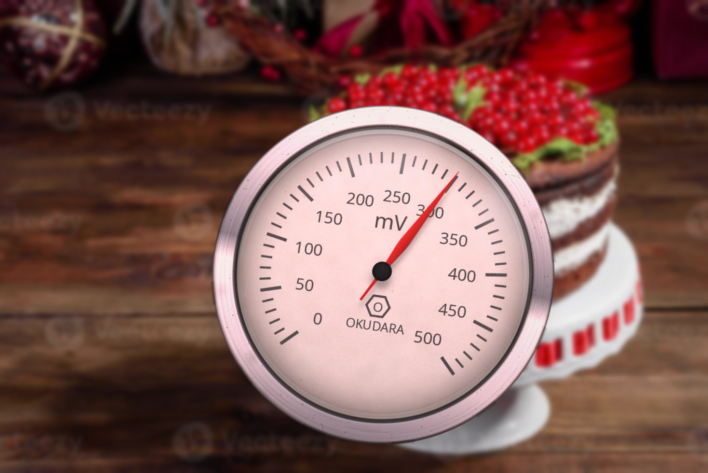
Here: 300 mV
